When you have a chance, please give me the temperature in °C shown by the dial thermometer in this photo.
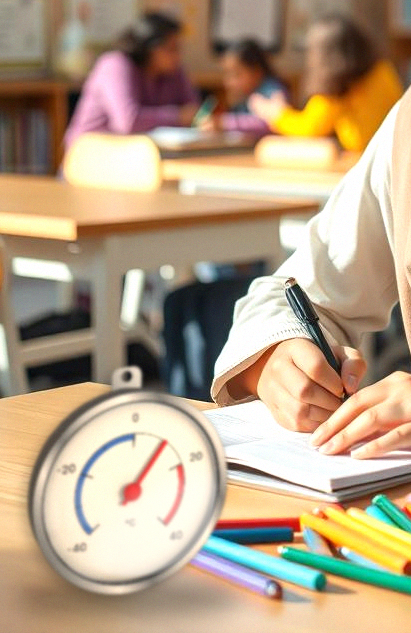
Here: 10 °C
